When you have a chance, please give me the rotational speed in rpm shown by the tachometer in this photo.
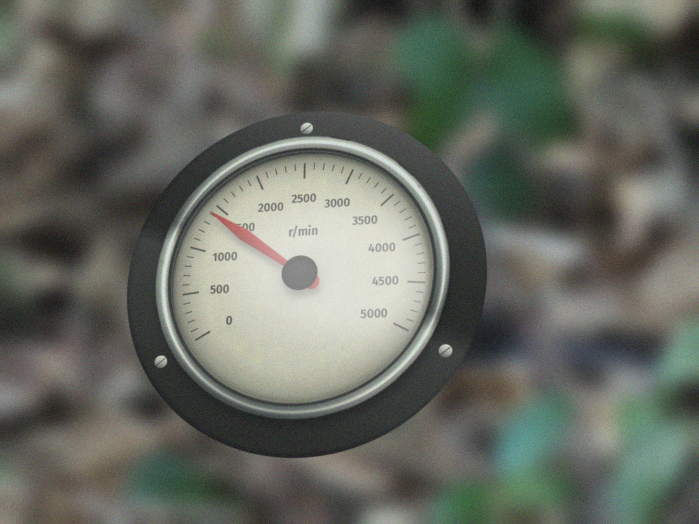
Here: 1400 rpm
